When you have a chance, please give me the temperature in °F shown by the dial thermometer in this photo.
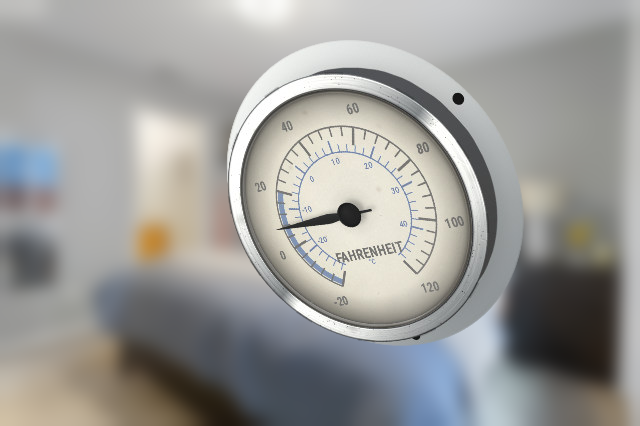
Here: 8 °F
